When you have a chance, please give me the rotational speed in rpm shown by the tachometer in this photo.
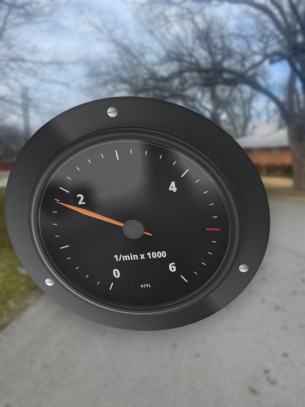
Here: 1800 rpm
